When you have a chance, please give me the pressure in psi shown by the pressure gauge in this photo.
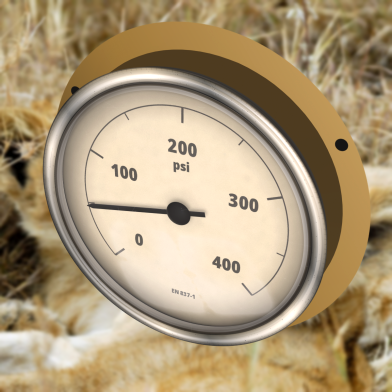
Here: 50 psi
